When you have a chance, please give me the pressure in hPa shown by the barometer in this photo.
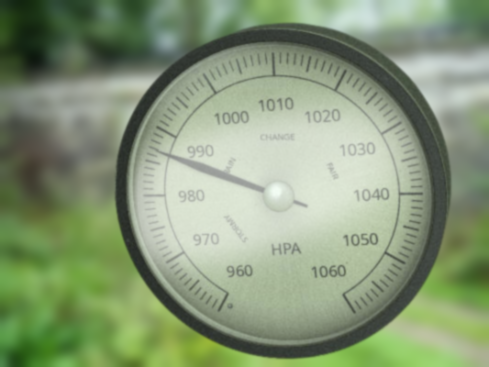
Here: 987 hPa
